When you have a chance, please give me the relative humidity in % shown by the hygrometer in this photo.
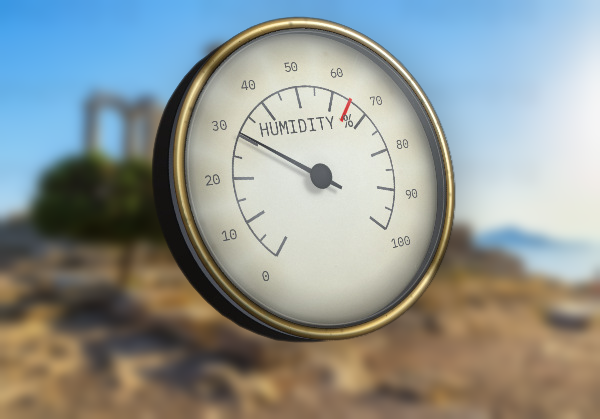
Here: 30 %
